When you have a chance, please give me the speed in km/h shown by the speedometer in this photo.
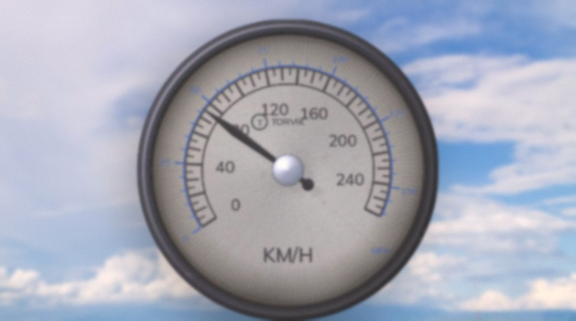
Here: 75 km/h
